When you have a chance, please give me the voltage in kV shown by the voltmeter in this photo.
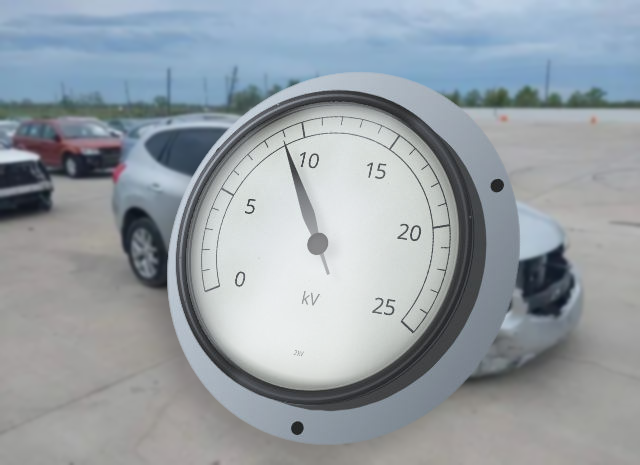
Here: 9 kV
